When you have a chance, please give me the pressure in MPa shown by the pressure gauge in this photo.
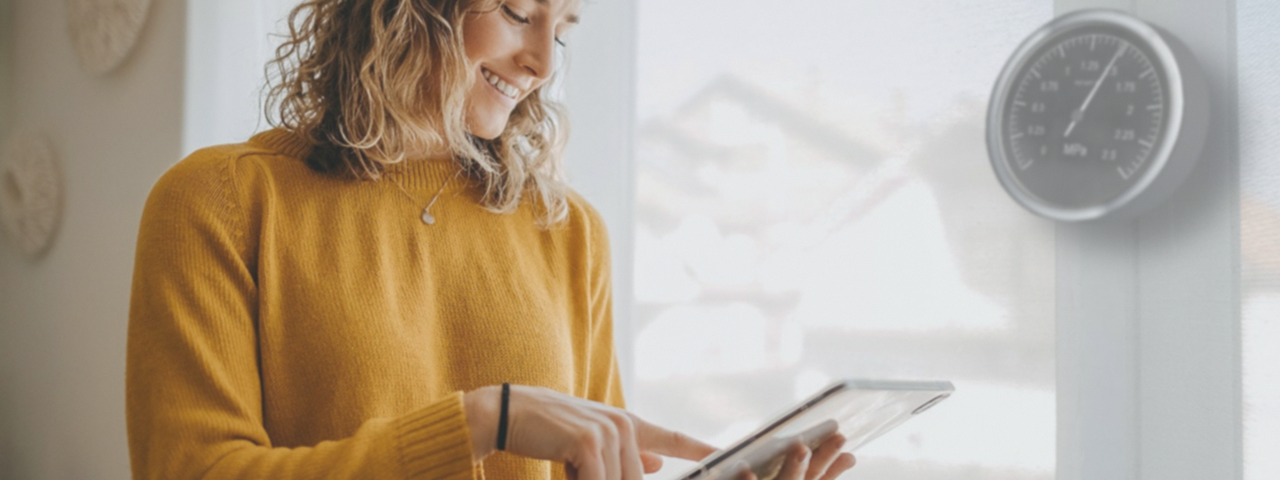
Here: 1.5 MPa
